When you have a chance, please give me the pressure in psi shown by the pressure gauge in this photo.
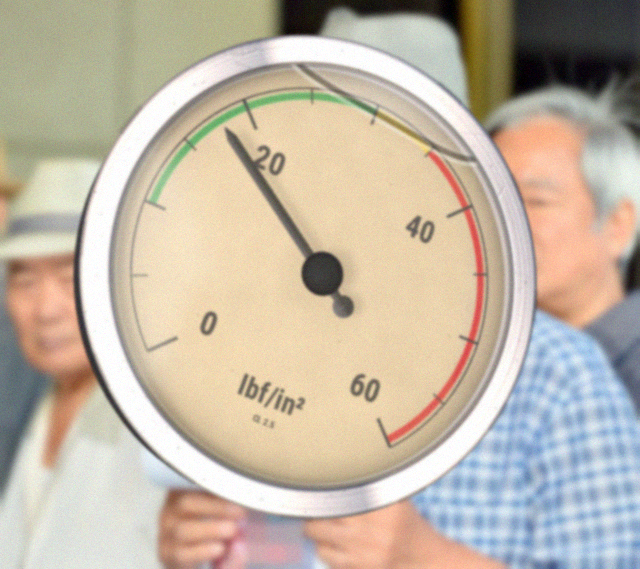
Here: 17.5 psi
